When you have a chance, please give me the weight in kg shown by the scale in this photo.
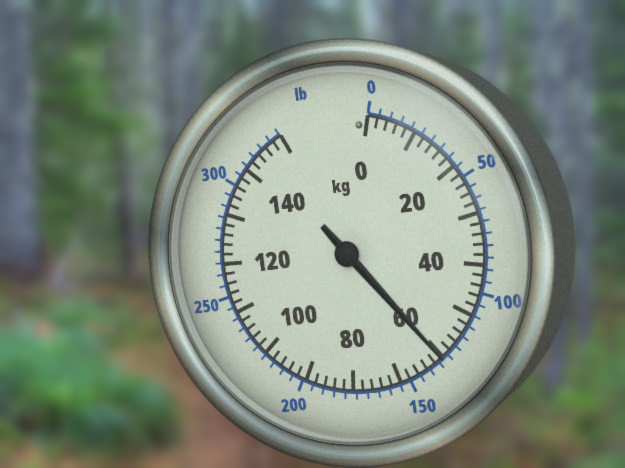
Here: 60 kg
